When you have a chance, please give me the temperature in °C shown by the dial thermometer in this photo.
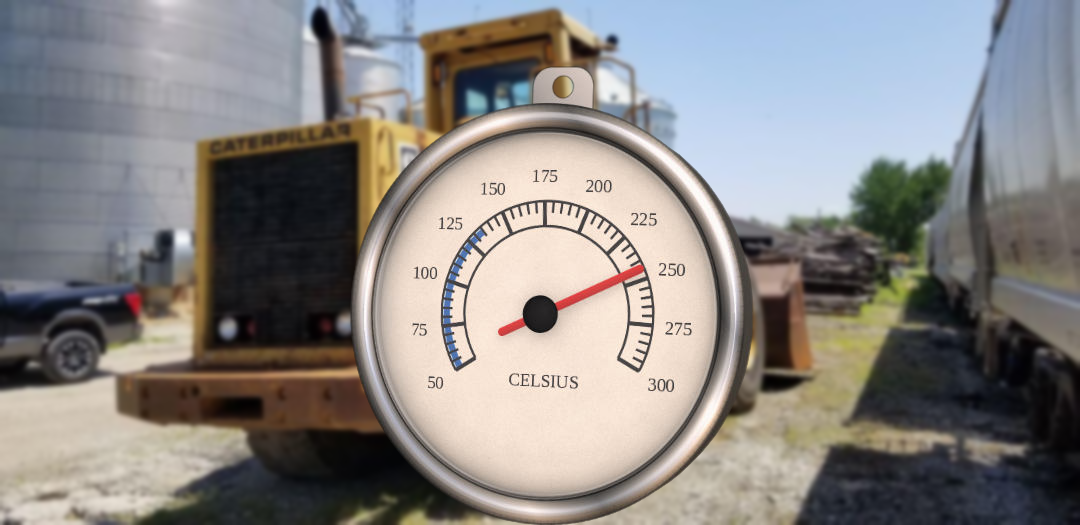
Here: 245 °C
